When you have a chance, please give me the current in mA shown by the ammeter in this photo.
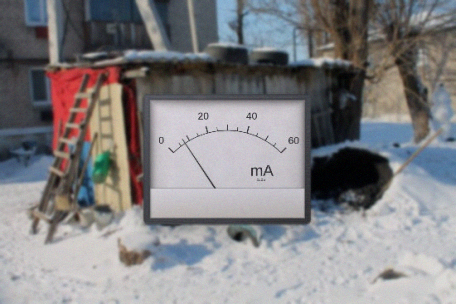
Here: 7.5 mA
